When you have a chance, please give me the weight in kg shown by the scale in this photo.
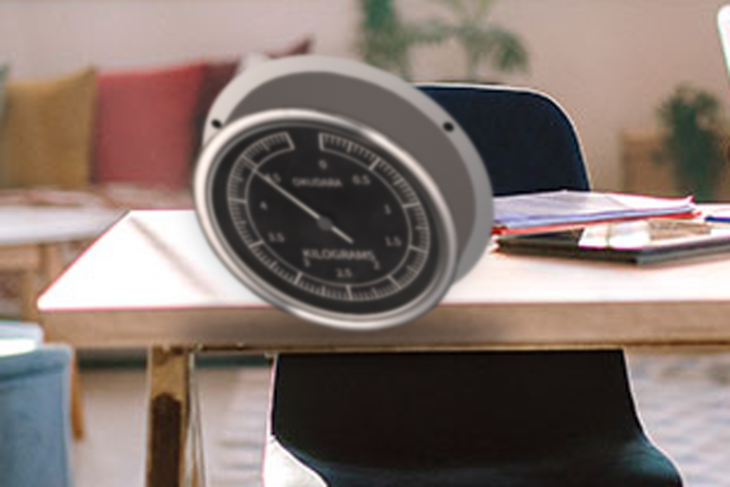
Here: 4.5 kg
